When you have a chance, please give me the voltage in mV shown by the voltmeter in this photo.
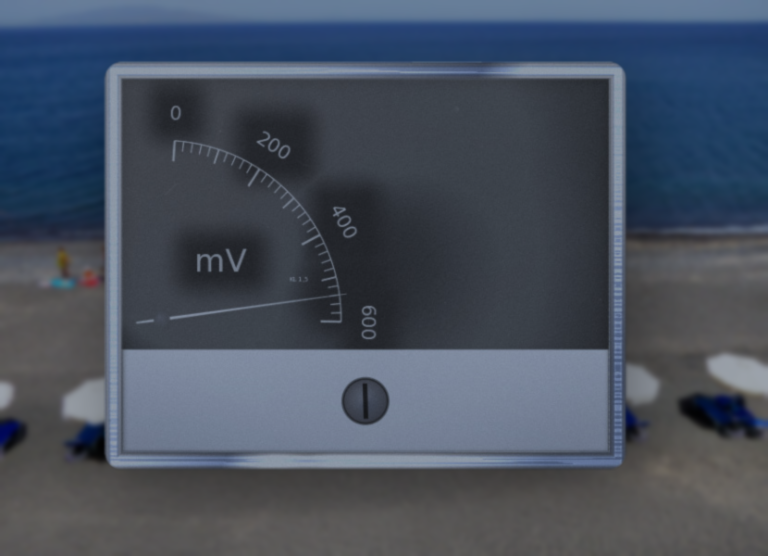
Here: 540 mV
